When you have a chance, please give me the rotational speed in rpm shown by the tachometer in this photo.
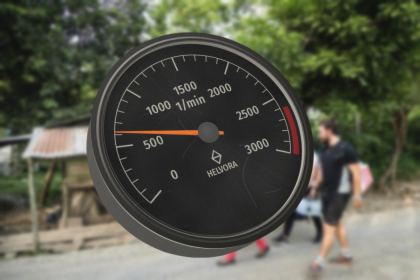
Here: 600 rpm
